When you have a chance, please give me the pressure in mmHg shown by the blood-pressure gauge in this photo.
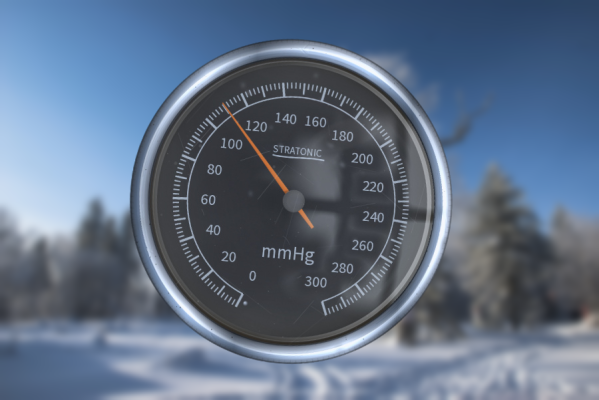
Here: 110 mmHg
